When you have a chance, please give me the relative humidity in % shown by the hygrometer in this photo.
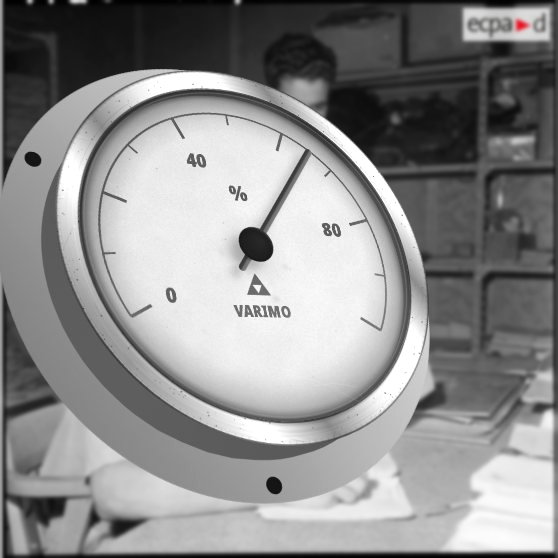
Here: 65 %
